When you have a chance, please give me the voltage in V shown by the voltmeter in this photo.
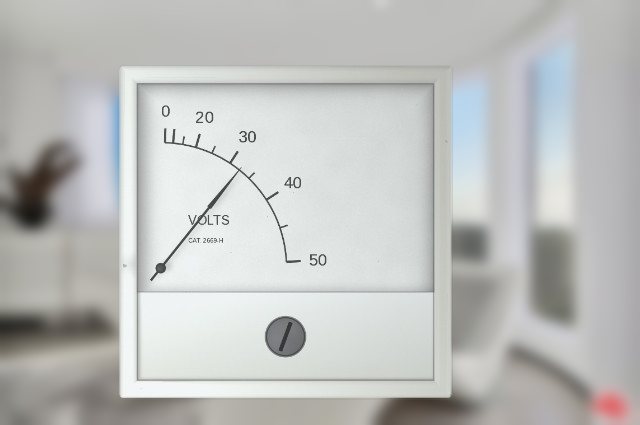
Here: 32.5 V
